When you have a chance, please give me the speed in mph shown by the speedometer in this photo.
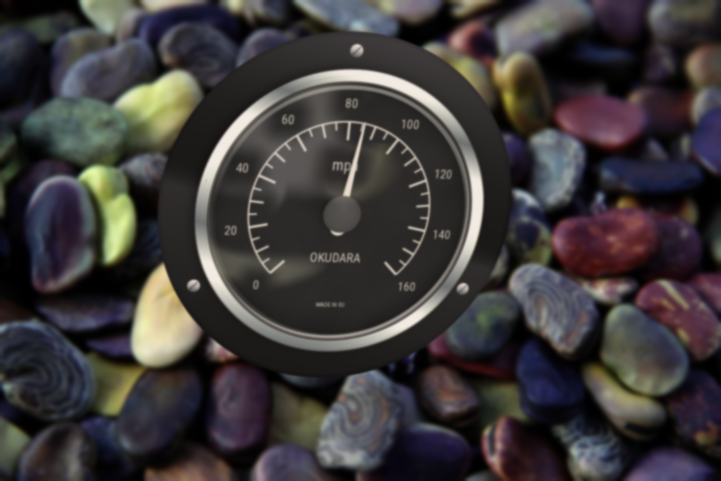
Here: 85 mph
